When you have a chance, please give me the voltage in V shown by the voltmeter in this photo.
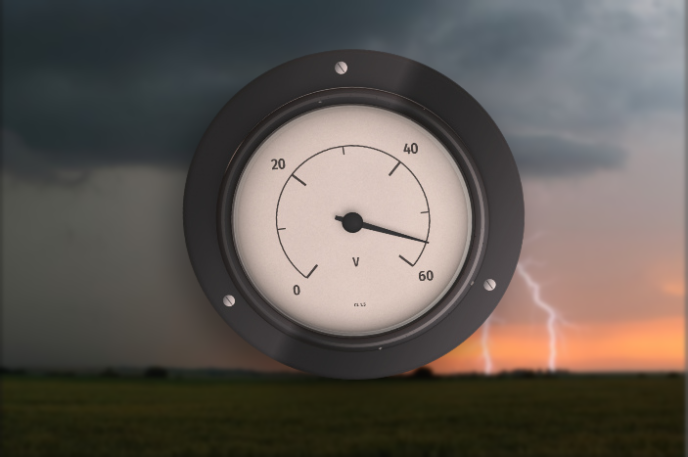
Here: 55 V
